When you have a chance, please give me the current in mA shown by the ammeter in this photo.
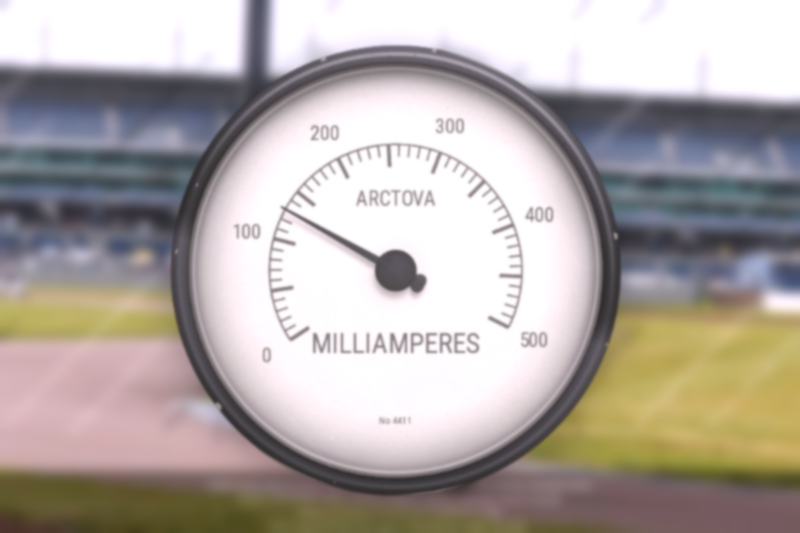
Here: 130 mA
